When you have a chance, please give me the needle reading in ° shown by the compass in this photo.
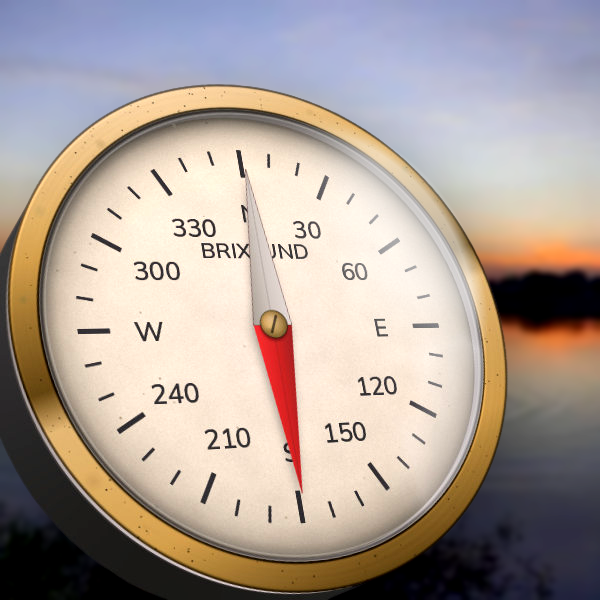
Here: 180 °
